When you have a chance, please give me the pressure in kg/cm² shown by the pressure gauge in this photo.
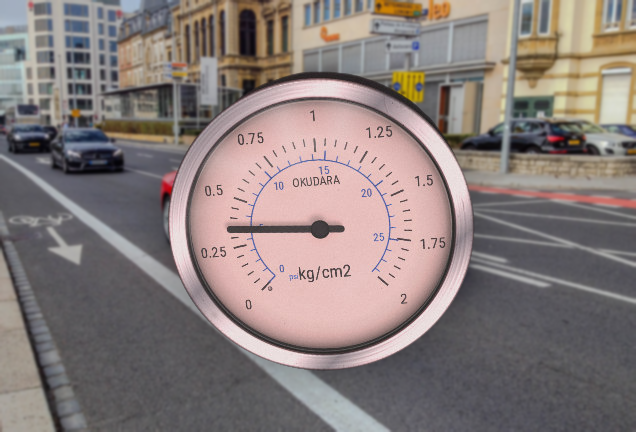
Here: 0.35 kg/cm²
